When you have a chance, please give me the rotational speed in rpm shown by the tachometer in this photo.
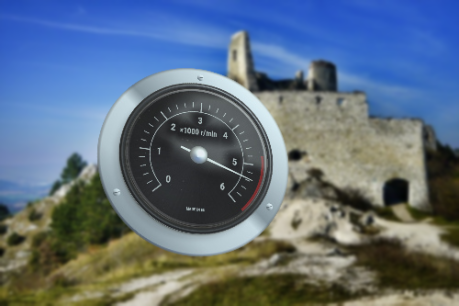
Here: 5400 rpm
